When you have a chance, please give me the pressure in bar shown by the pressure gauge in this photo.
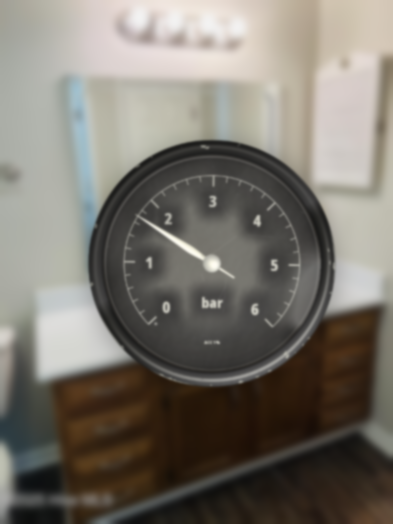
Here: 1.7 bar
